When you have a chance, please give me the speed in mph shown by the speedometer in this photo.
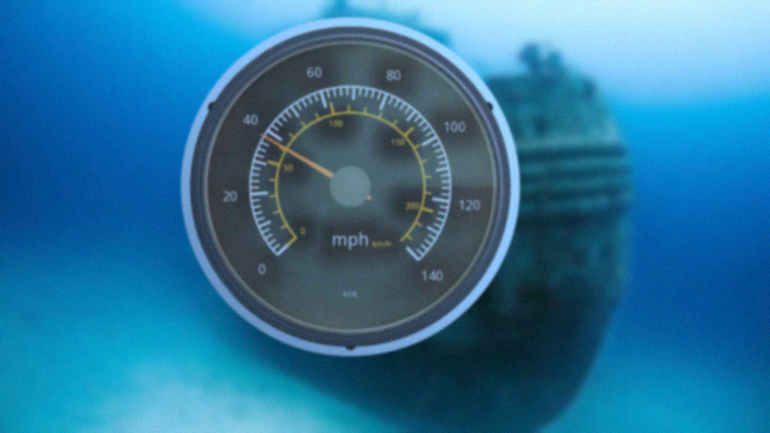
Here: 38 mph
